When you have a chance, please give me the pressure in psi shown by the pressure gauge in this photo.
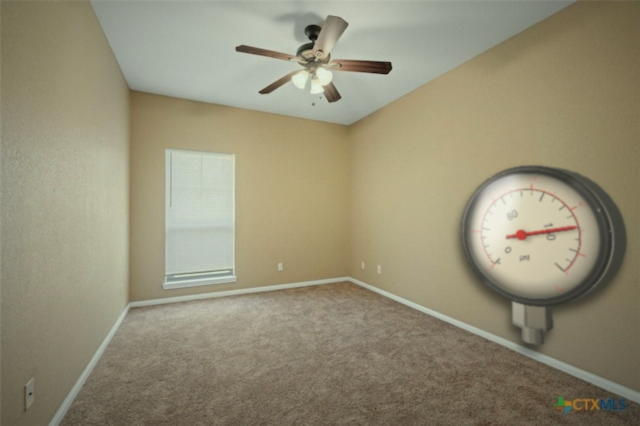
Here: 160 psi
